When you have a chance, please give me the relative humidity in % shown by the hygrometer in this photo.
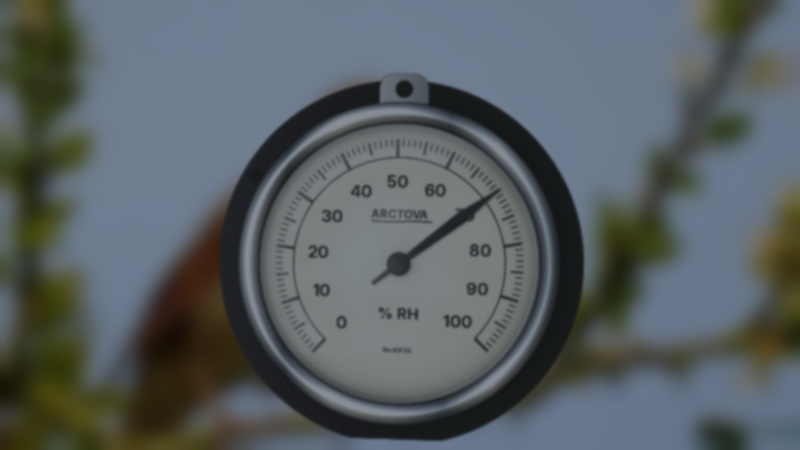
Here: 70 %
